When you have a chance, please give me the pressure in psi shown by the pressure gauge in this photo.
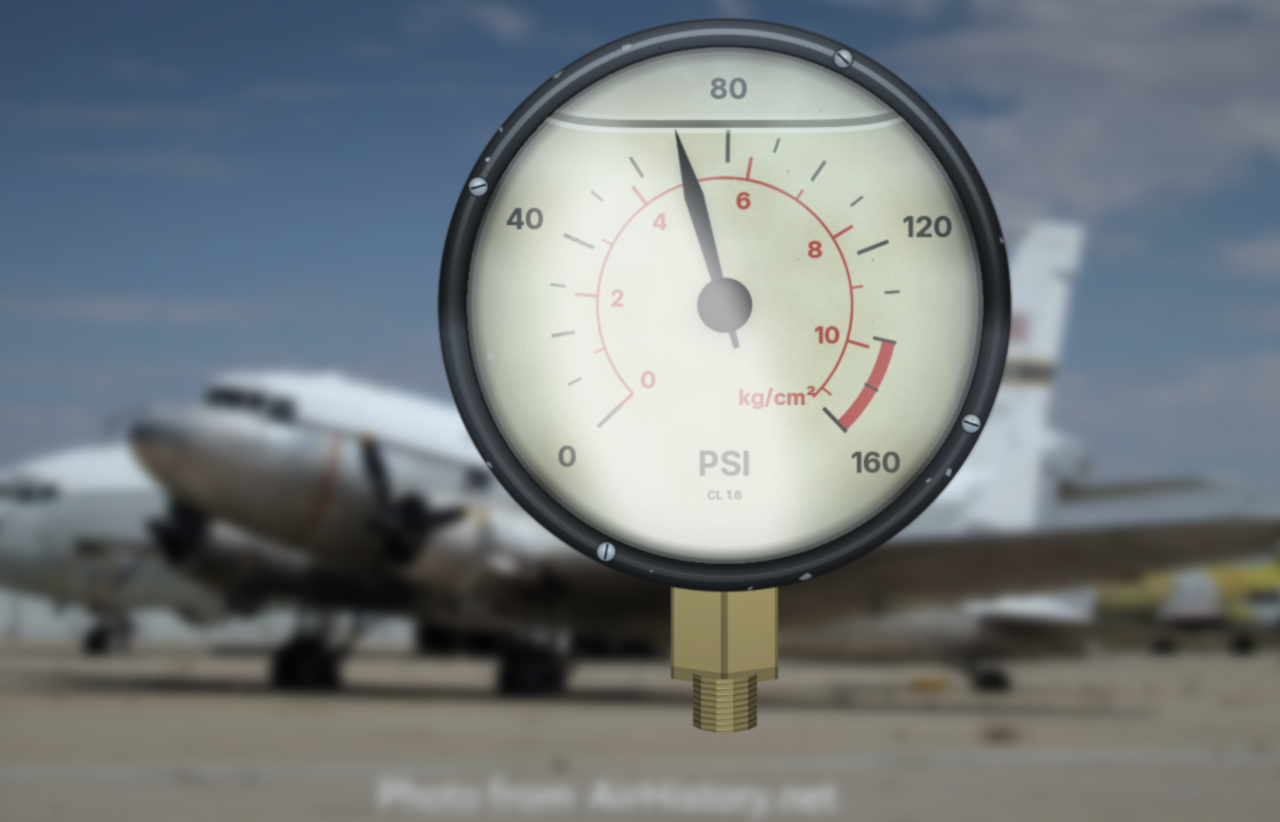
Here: 70 psi
